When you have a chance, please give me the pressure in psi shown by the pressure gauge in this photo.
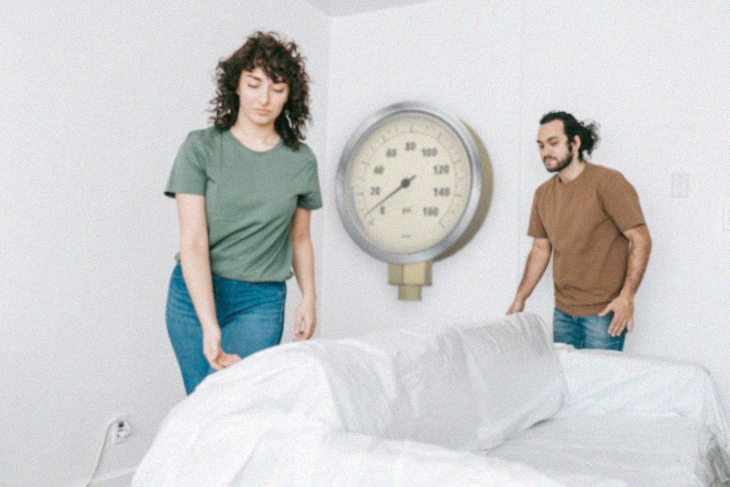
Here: 5 psi
